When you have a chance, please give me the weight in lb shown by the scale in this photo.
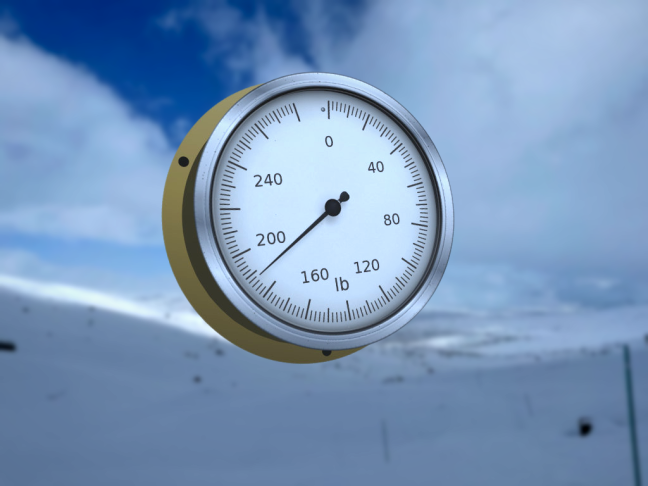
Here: 188 lb
